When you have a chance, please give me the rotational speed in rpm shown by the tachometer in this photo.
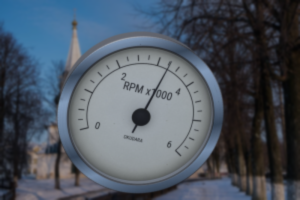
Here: 3250 rpm
